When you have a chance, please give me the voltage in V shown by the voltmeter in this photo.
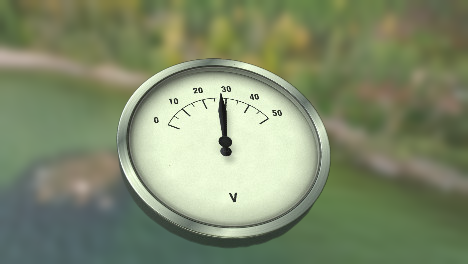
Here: 27.5 V
